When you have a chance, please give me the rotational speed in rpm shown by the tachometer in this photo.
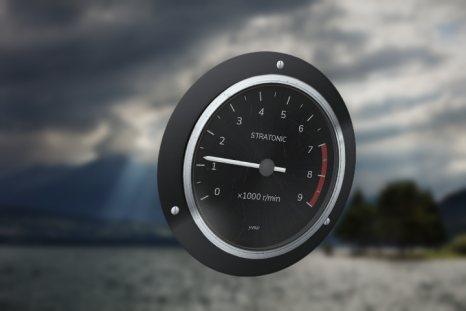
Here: 1250 rpm
